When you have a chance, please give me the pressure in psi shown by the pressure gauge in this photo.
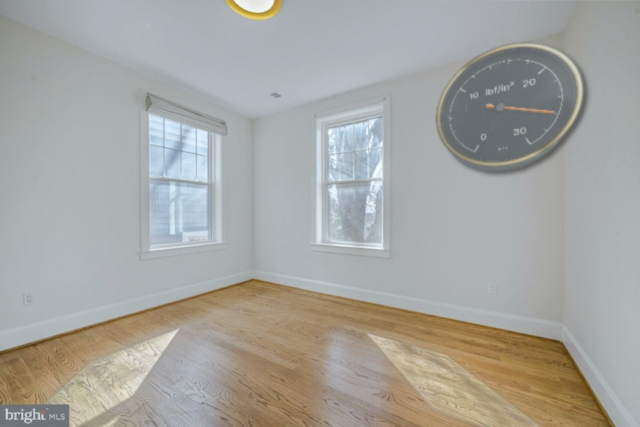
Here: 26 psi
